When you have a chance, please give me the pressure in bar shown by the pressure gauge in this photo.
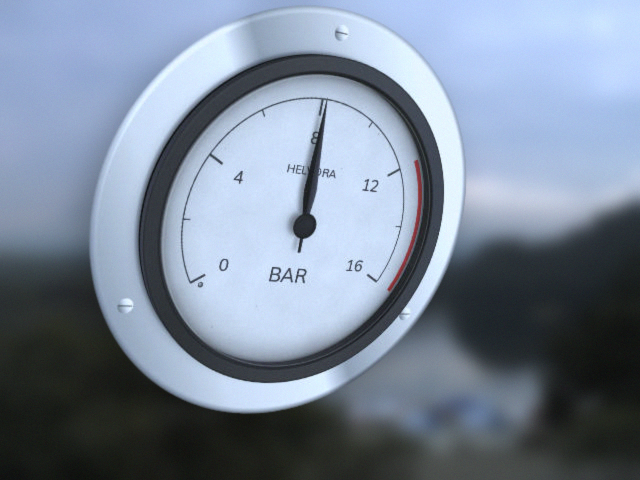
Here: 8 bar
